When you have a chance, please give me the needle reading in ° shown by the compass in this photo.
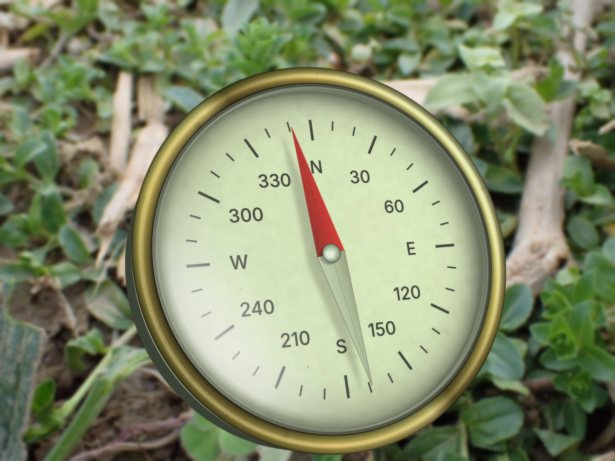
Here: 350 °
